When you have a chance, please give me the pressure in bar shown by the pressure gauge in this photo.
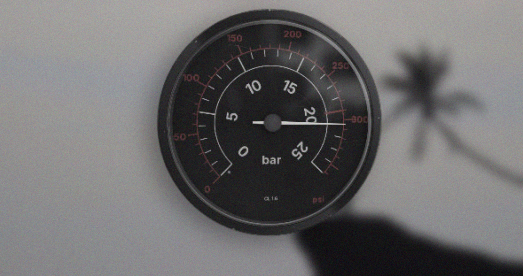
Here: 21 bar
